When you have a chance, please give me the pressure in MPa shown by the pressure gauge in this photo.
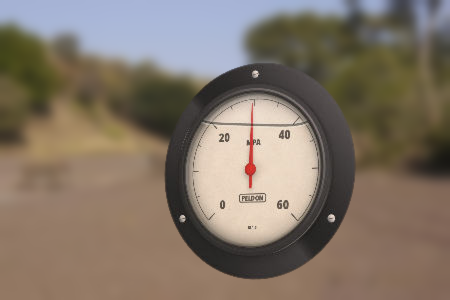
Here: 30 MPa
